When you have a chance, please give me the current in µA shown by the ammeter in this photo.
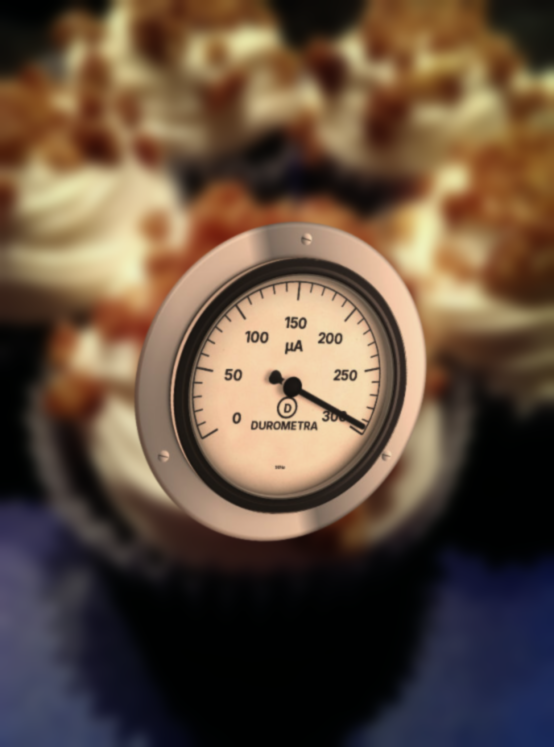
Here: 295 µA
